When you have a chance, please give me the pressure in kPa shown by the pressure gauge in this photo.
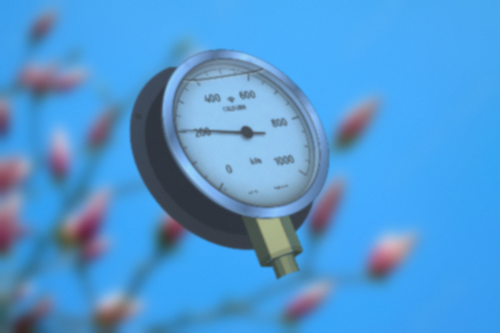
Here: 200 kPa
